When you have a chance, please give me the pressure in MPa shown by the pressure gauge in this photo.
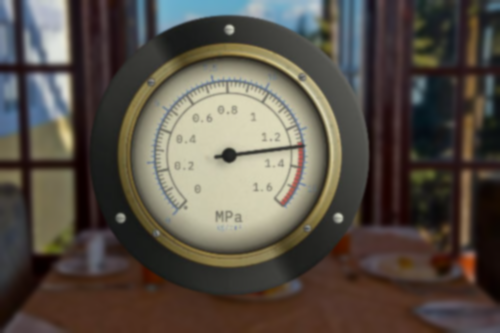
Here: 1.3 MPa
